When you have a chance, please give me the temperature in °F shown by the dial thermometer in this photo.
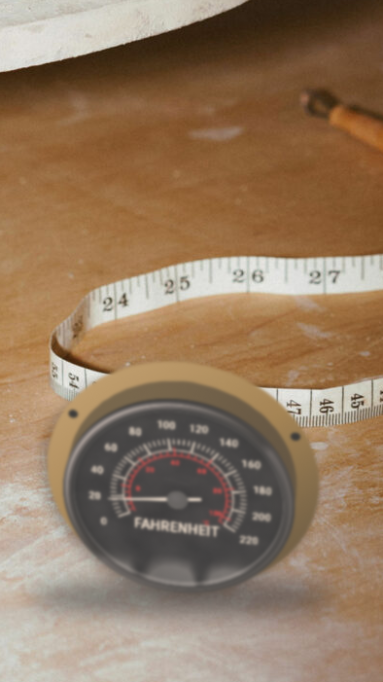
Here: 20 °F
